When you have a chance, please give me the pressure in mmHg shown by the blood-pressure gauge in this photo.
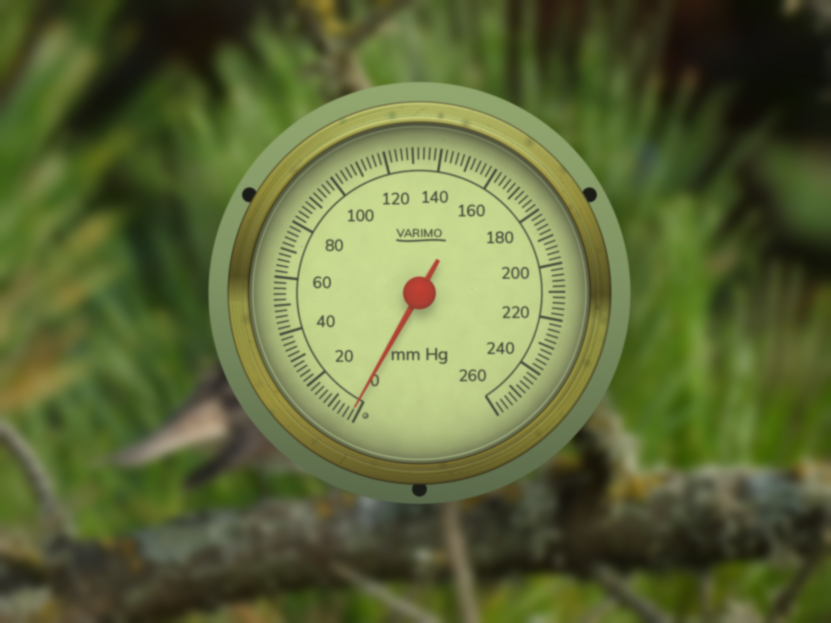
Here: 2 mmHg
